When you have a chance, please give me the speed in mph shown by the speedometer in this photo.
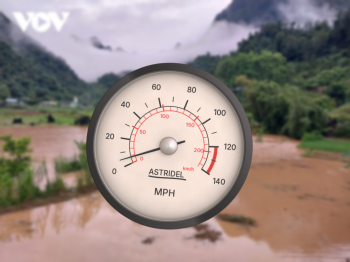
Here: 5 mph
